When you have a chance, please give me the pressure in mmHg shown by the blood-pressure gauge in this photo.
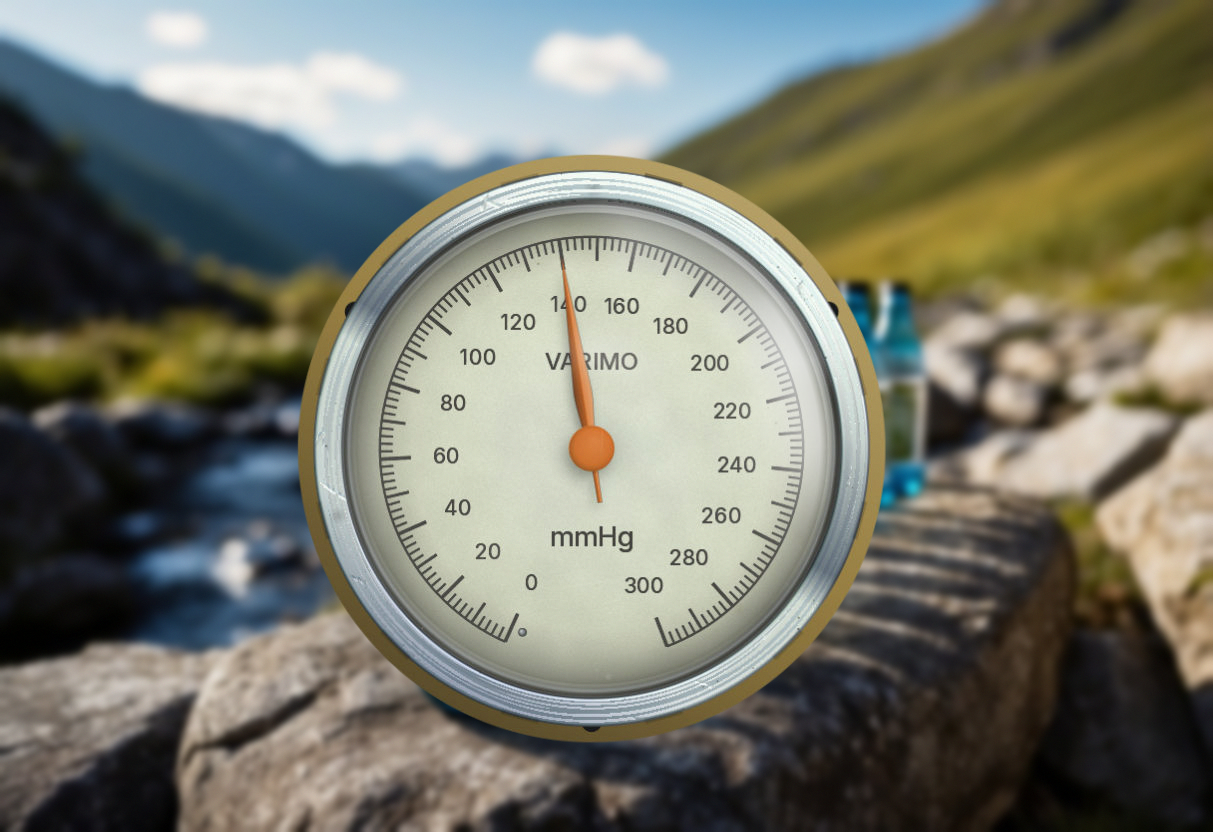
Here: 140 mmHg
